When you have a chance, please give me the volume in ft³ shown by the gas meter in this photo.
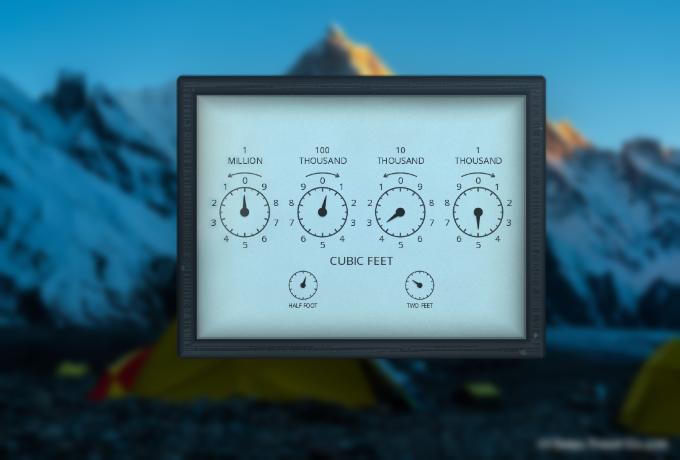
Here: 3500 ft³
